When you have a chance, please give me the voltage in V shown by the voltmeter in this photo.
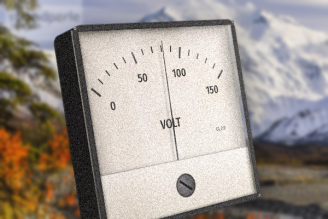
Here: 80 V
